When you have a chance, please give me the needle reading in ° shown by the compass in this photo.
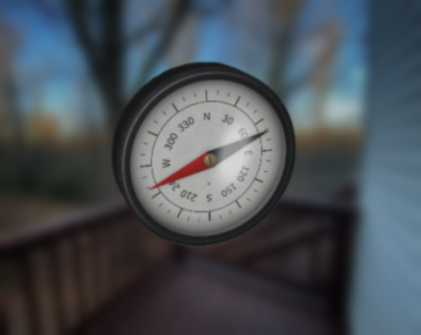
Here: 250 °
